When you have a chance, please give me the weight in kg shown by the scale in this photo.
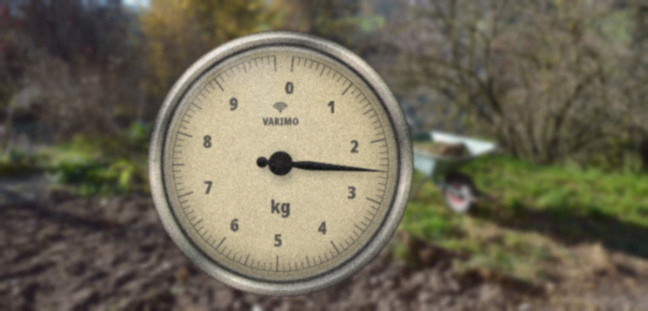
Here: 2.5 kg
